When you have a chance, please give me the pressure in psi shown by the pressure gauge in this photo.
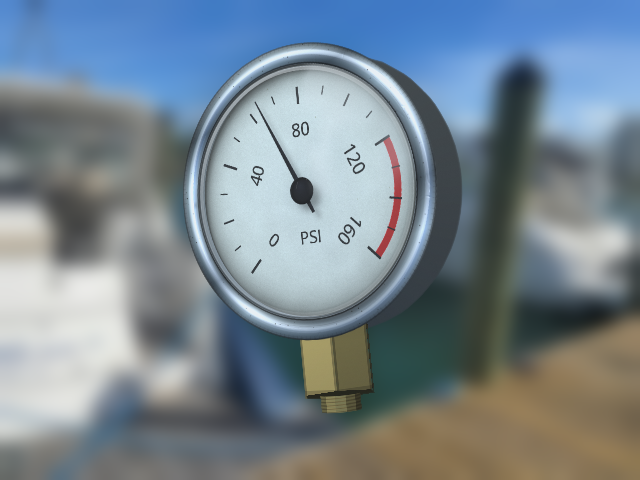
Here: 65 psi
